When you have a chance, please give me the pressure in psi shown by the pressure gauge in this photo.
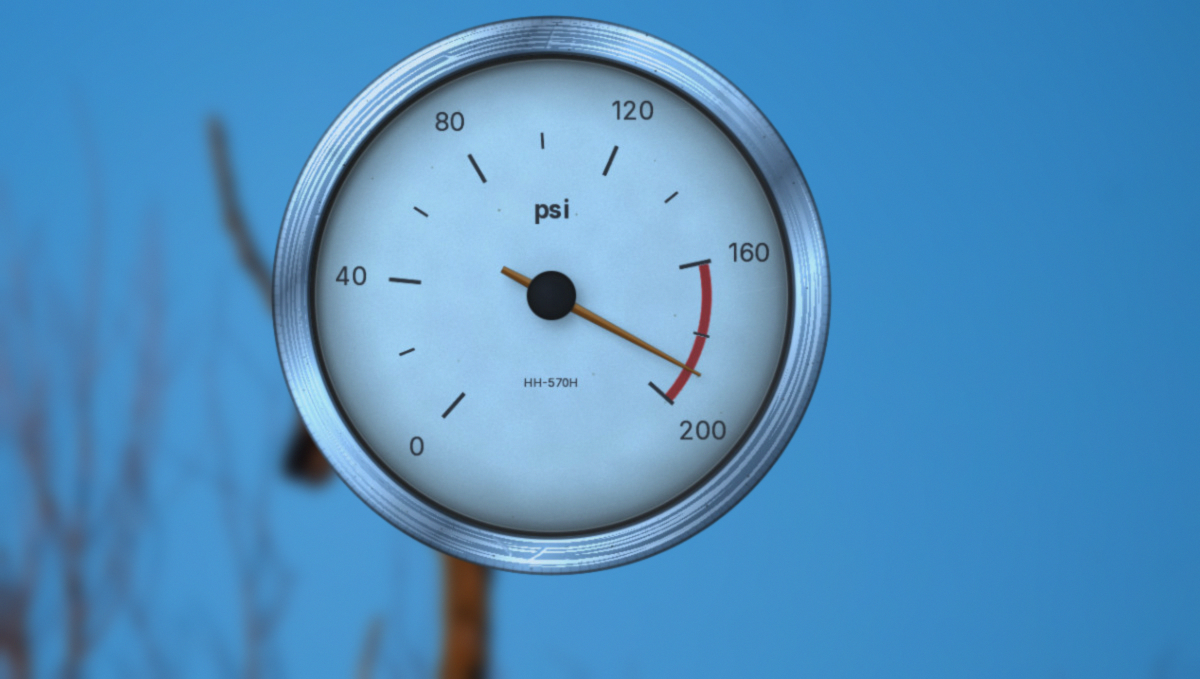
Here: 190 psi
